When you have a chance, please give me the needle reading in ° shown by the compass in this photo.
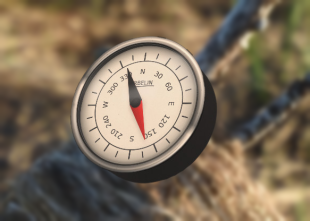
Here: 157.5 °
